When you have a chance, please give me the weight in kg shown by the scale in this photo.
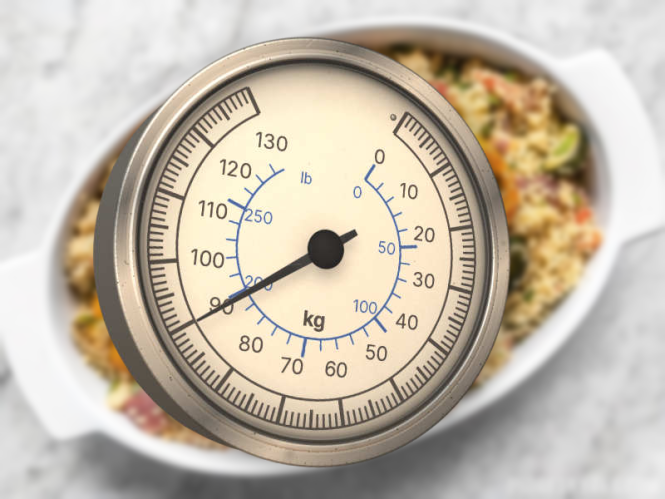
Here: 90 kg
